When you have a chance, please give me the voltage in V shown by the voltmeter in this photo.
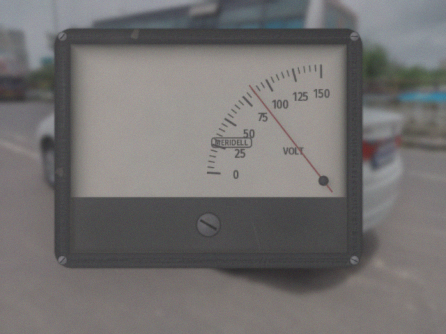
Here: 85 V
